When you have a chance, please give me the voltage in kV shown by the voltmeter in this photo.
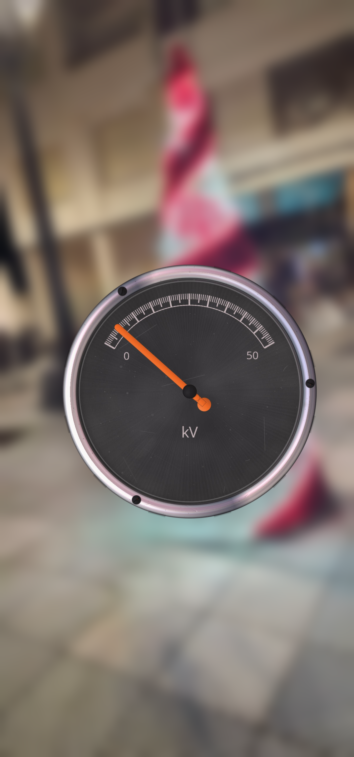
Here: 5 kV
